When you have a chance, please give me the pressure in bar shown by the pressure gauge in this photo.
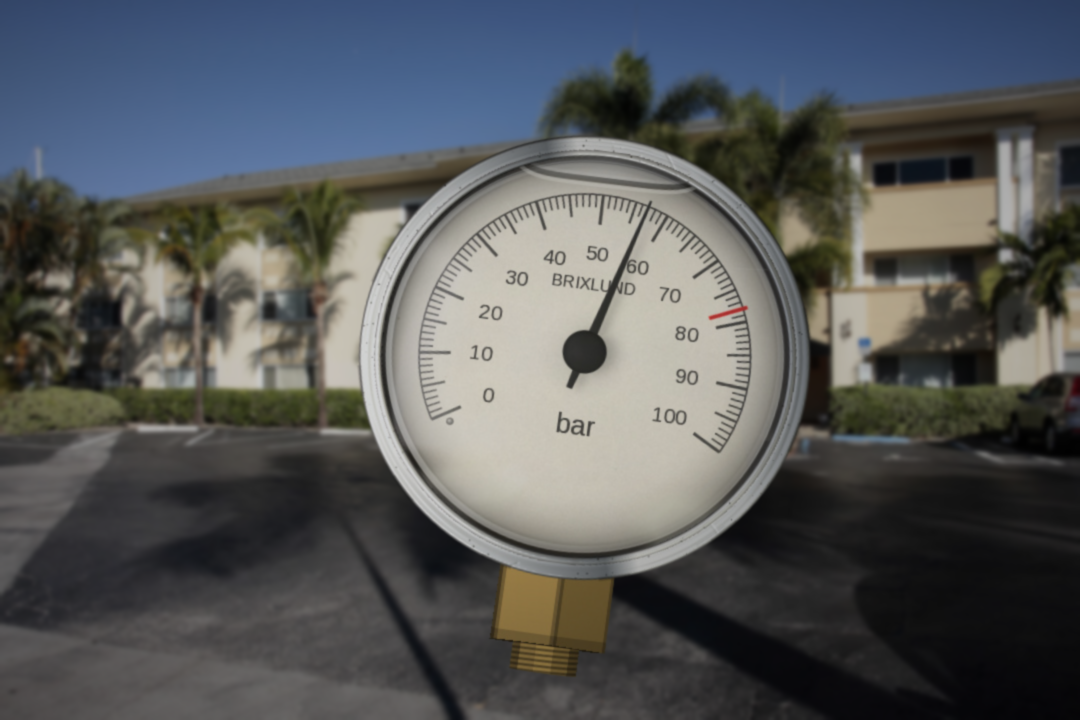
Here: 57 bar
